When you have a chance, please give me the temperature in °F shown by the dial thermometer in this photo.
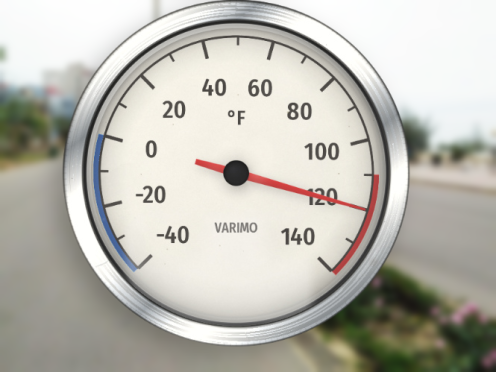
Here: 120 °F
